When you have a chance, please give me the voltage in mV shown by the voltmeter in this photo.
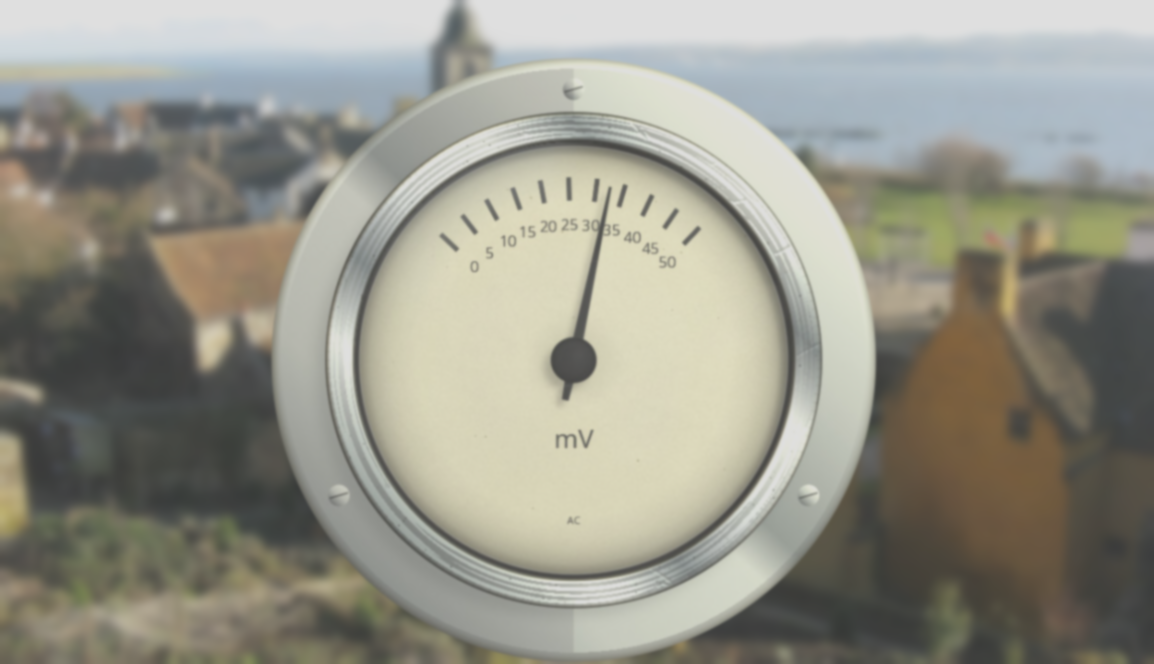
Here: 32.5 mV
